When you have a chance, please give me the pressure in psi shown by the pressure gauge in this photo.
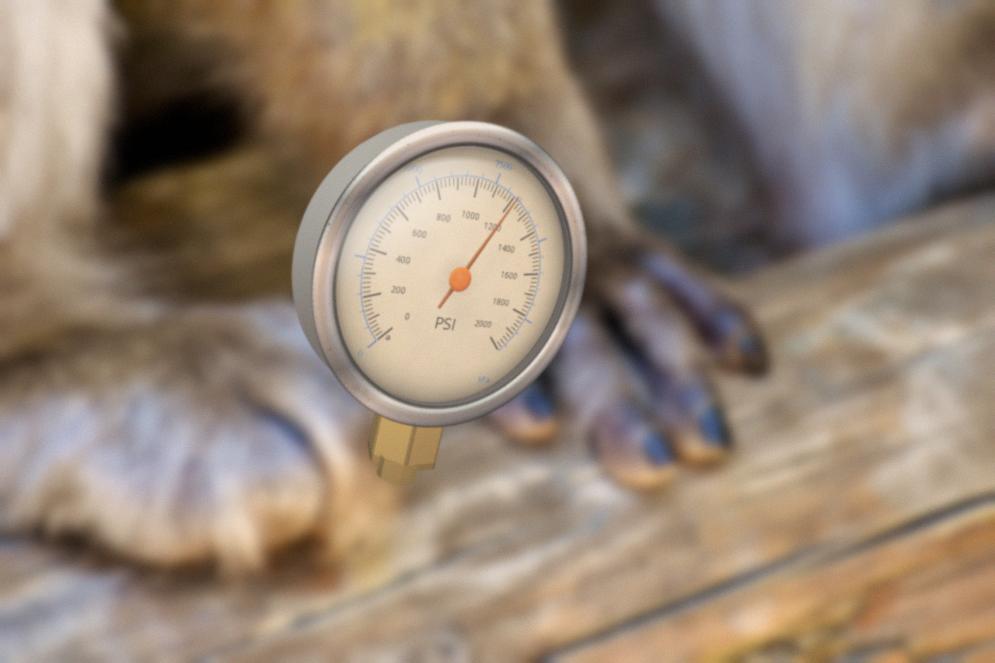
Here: 1200 psi
